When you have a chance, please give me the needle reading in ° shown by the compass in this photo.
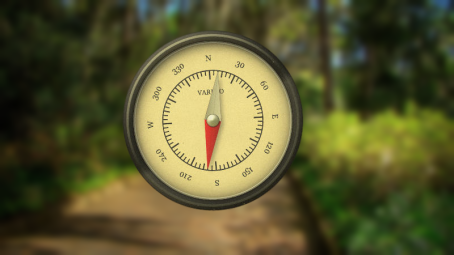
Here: 190 °
